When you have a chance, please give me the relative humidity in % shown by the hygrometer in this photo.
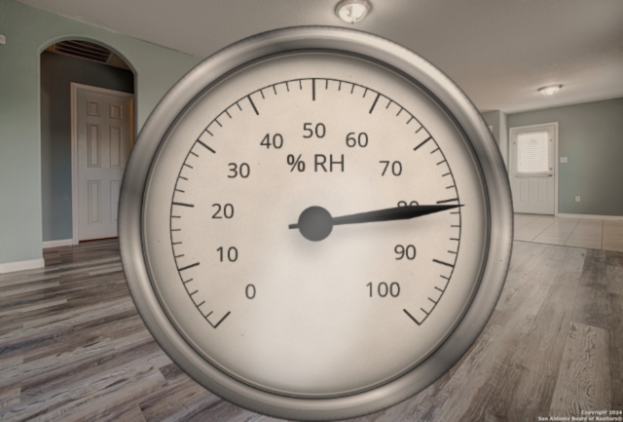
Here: 81 %
